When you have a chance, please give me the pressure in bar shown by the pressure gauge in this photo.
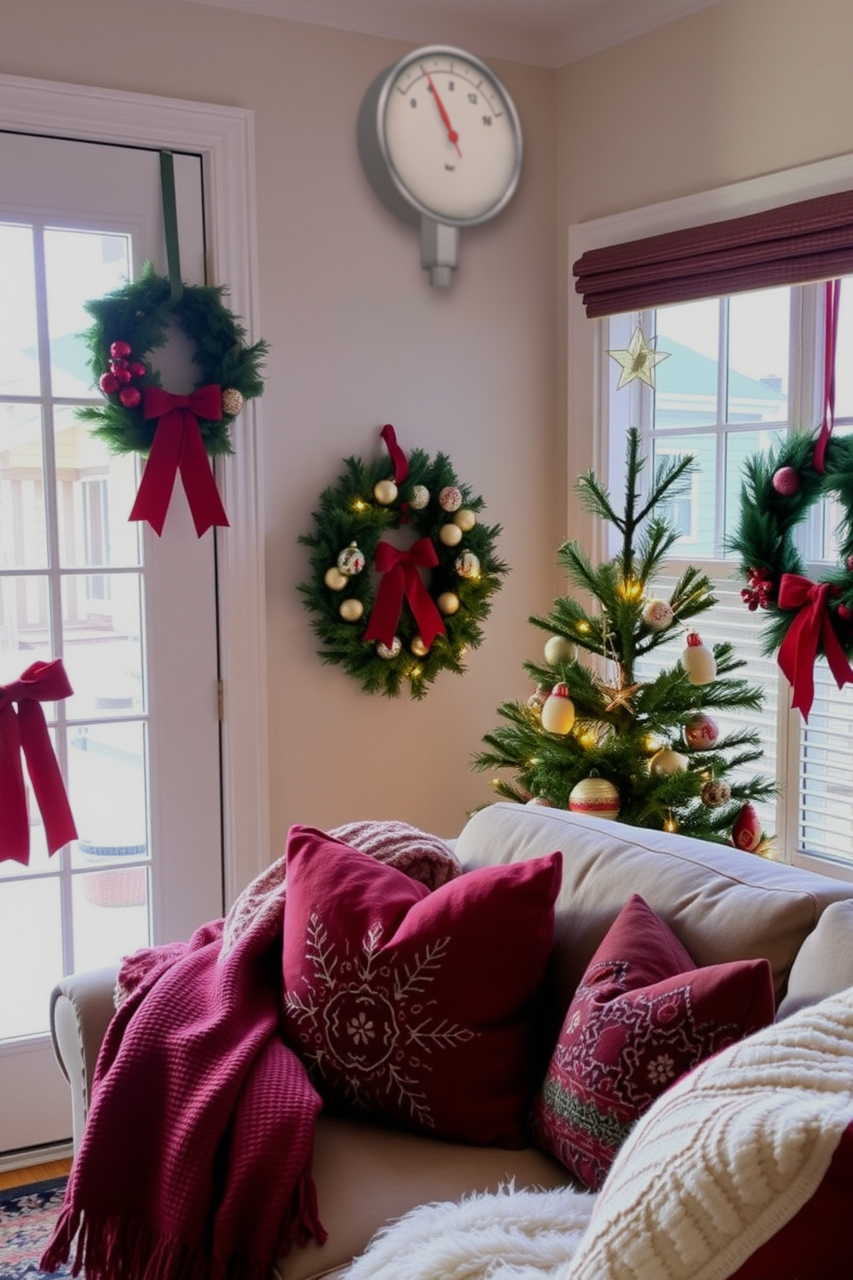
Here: 4 bar
